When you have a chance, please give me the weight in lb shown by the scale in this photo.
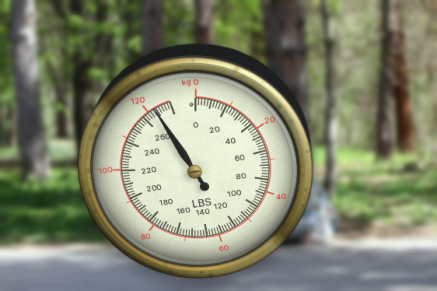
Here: 270 lb
